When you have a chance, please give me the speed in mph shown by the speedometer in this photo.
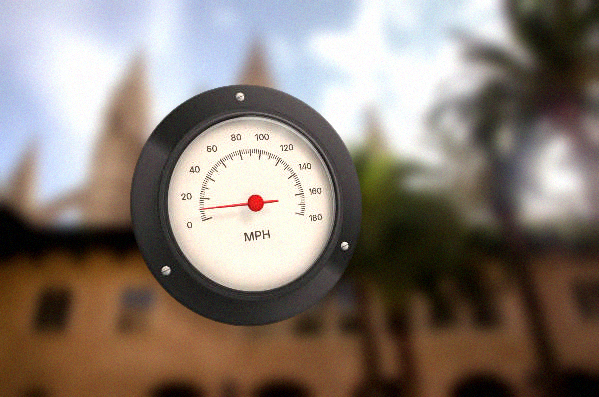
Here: 10 mph
